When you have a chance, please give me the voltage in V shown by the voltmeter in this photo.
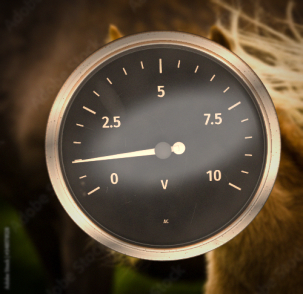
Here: 1 V
